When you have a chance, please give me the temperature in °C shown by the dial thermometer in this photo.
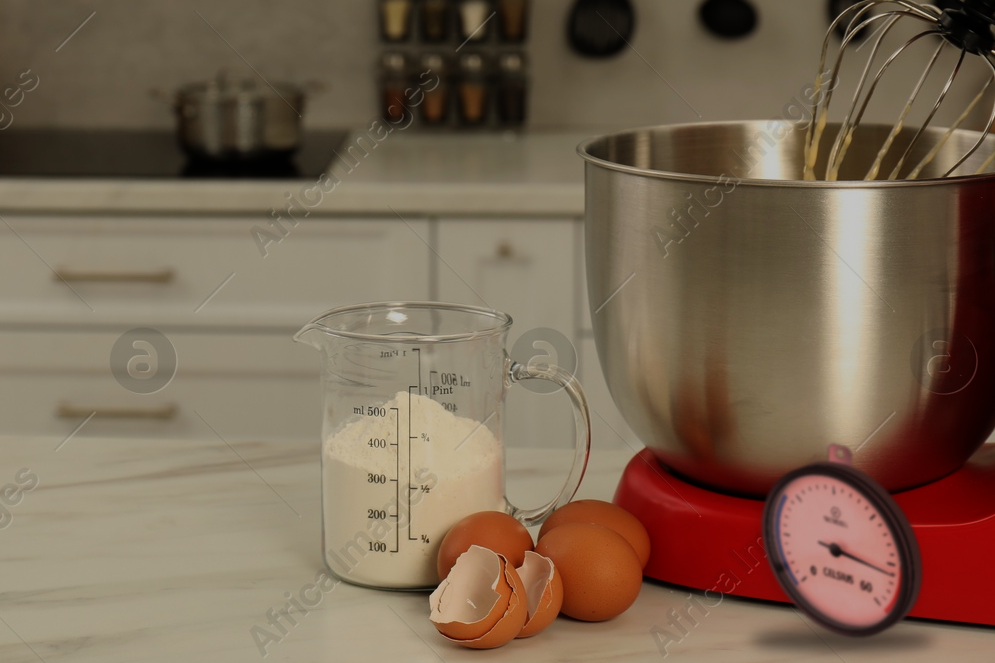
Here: 52 °C
